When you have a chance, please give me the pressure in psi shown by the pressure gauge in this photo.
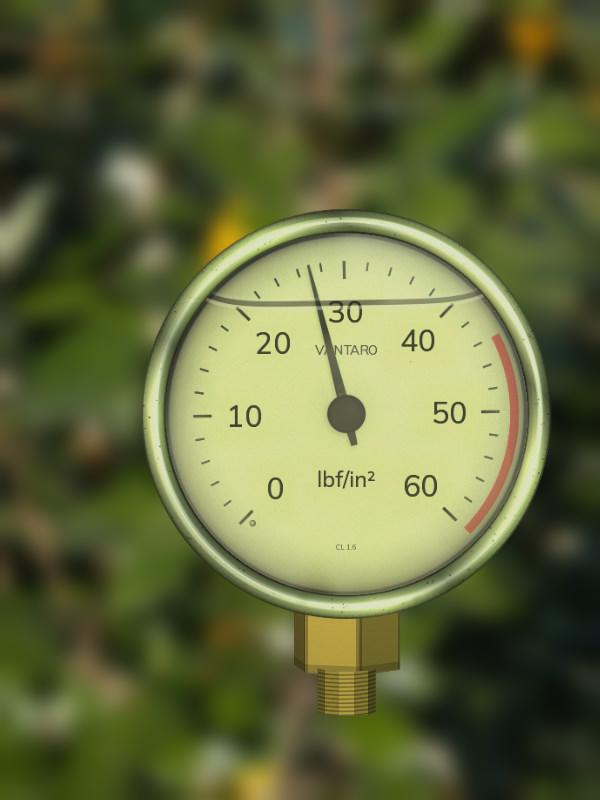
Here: 27 psi
